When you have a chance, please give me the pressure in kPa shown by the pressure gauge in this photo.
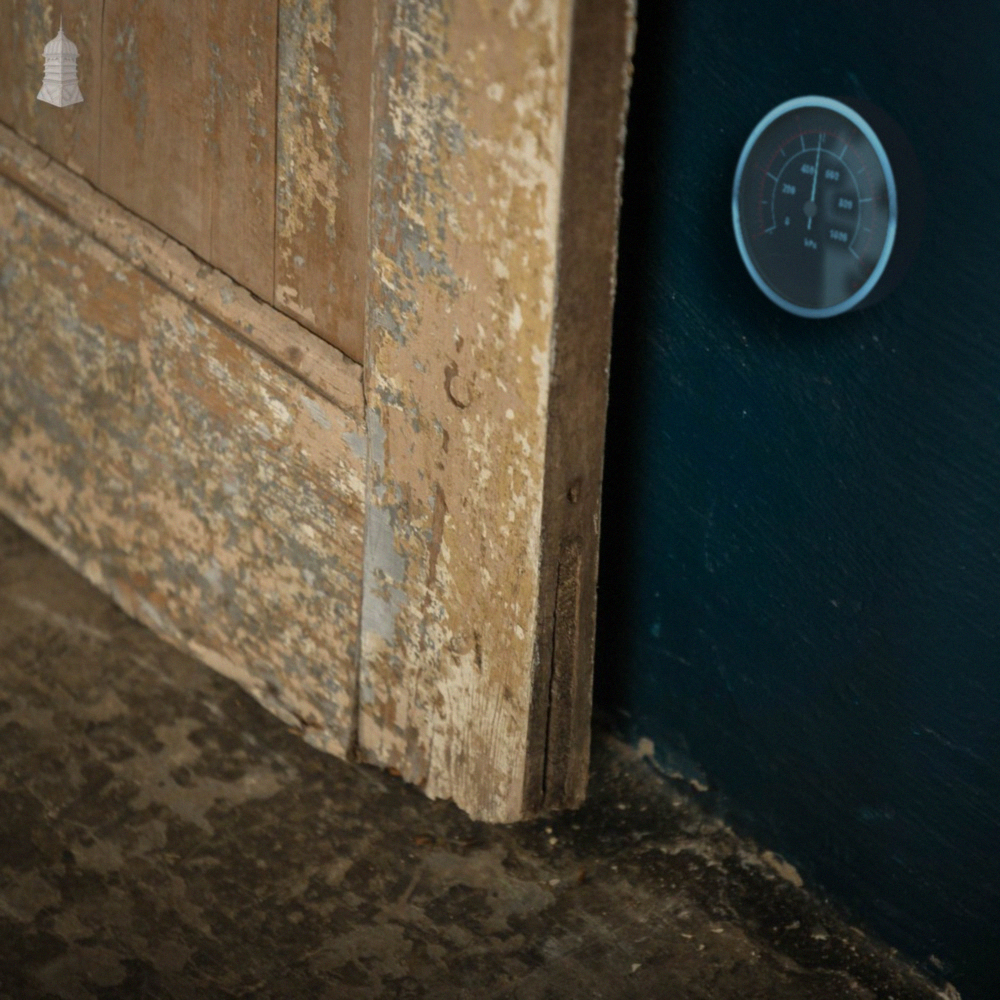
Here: 500 kPa
